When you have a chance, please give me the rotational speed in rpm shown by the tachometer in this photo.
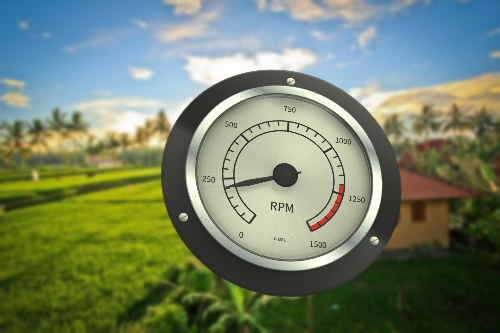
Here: 200 rpm
